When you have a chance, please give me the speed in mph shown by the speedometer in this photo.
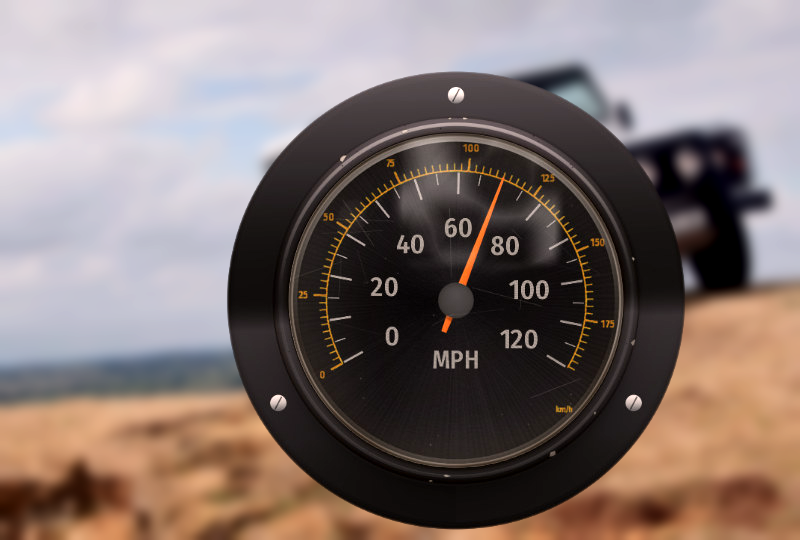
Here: 70 mph
